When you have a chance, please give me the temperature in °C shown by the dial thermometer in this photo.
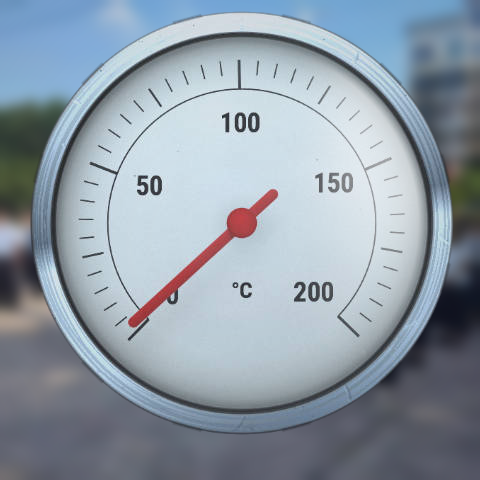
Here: 2.5 °C
